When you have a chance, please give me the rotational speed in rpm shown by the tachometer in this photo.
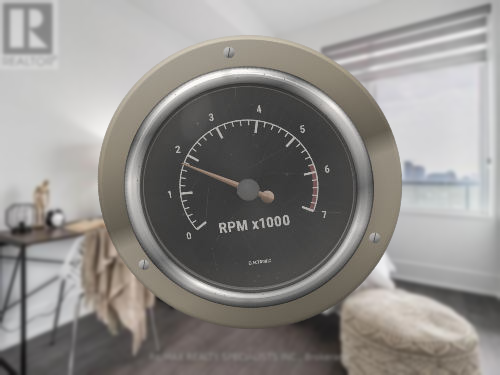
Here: 1800 rpm
